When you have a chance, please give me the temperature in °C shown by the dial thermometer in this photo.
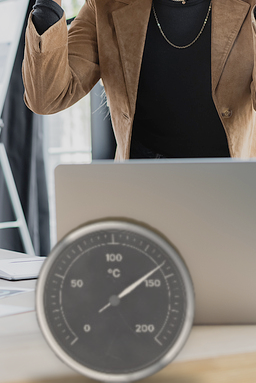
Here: 140 °C
